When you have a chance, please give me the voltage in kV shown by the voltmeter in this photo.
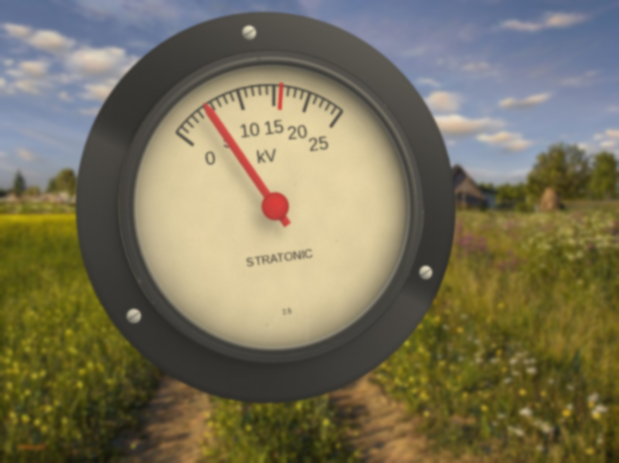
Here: 5 kV
